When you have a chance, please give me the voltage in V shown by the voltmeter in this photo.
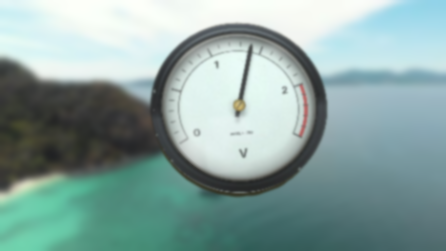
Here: 1.4 V
